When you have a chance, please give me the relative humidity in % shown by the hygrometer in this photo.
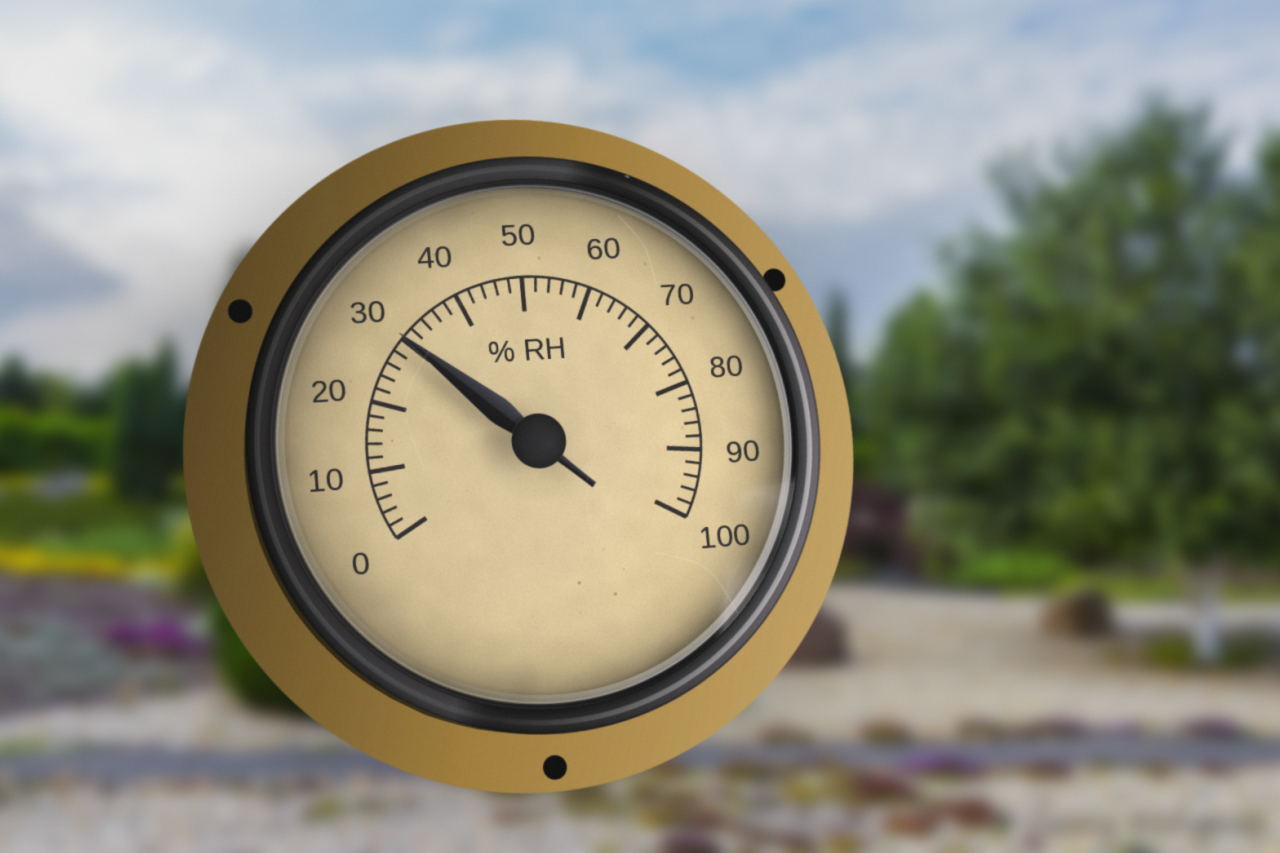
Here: 30 %
